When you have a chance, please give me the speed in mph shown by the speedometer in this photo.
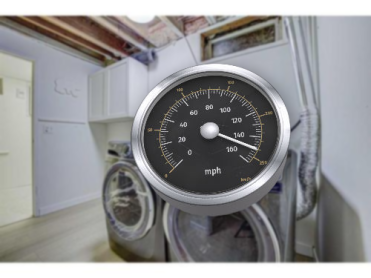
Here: 150 mph
